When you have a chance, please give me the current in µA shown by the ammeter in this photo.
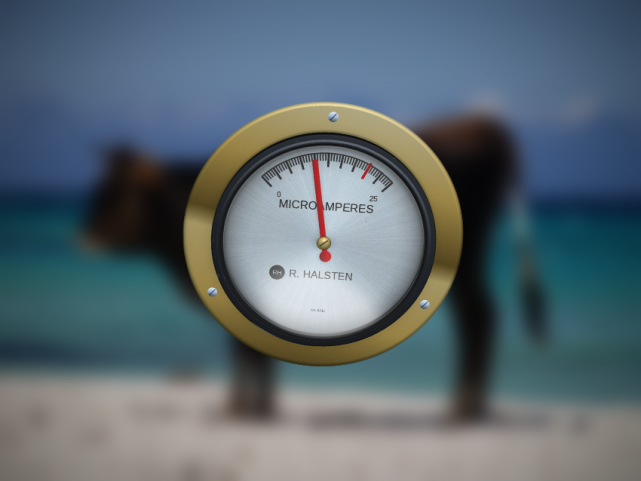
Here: 10 µA
